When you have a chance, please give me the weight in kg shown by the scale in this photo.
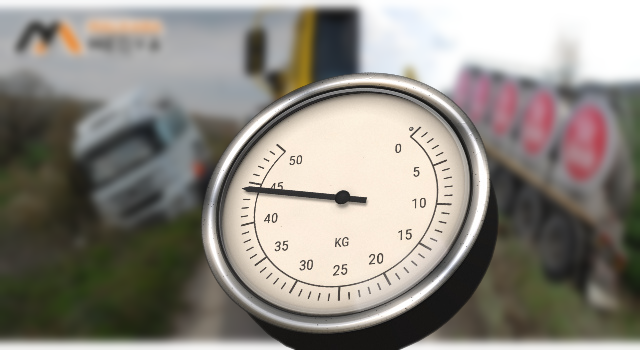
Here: 44 kg
